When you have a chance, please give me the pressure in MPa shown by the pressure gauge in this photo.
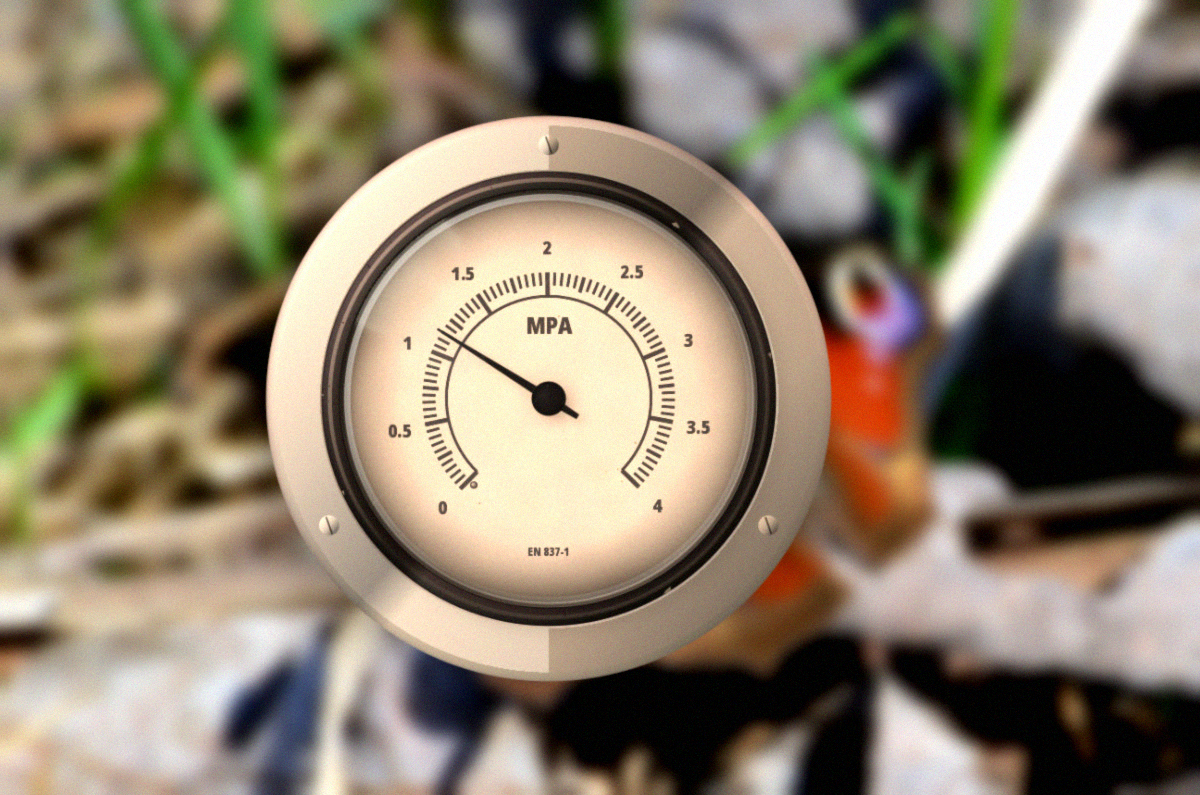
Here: 1.15 MPa
